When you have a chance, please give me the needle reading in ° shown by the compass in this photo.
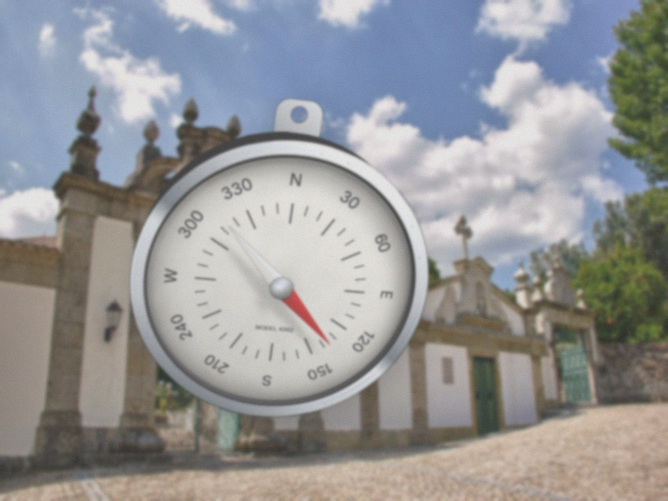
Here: 135 °
